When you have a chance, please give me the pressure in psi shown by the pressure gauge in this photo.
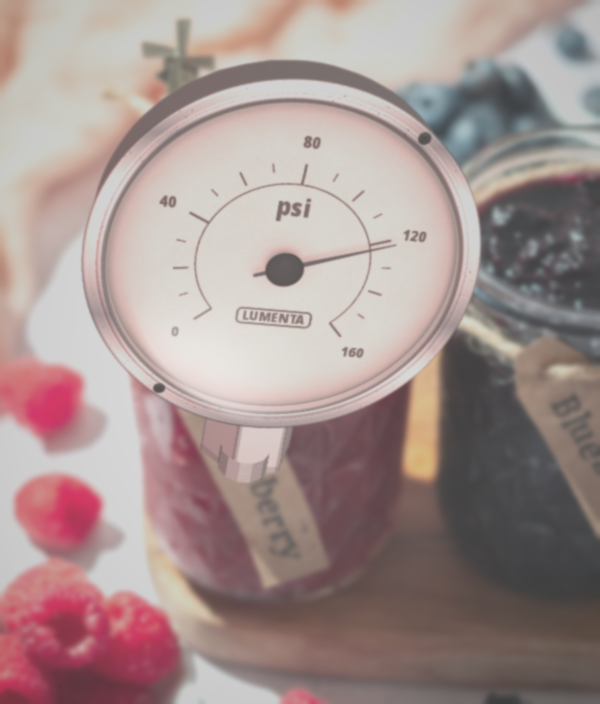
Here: 120 psi
